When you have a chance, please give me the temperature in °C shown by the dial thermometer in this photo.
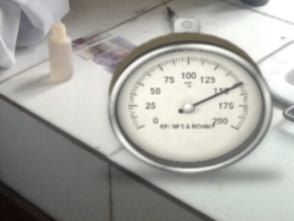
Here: 150 °C
